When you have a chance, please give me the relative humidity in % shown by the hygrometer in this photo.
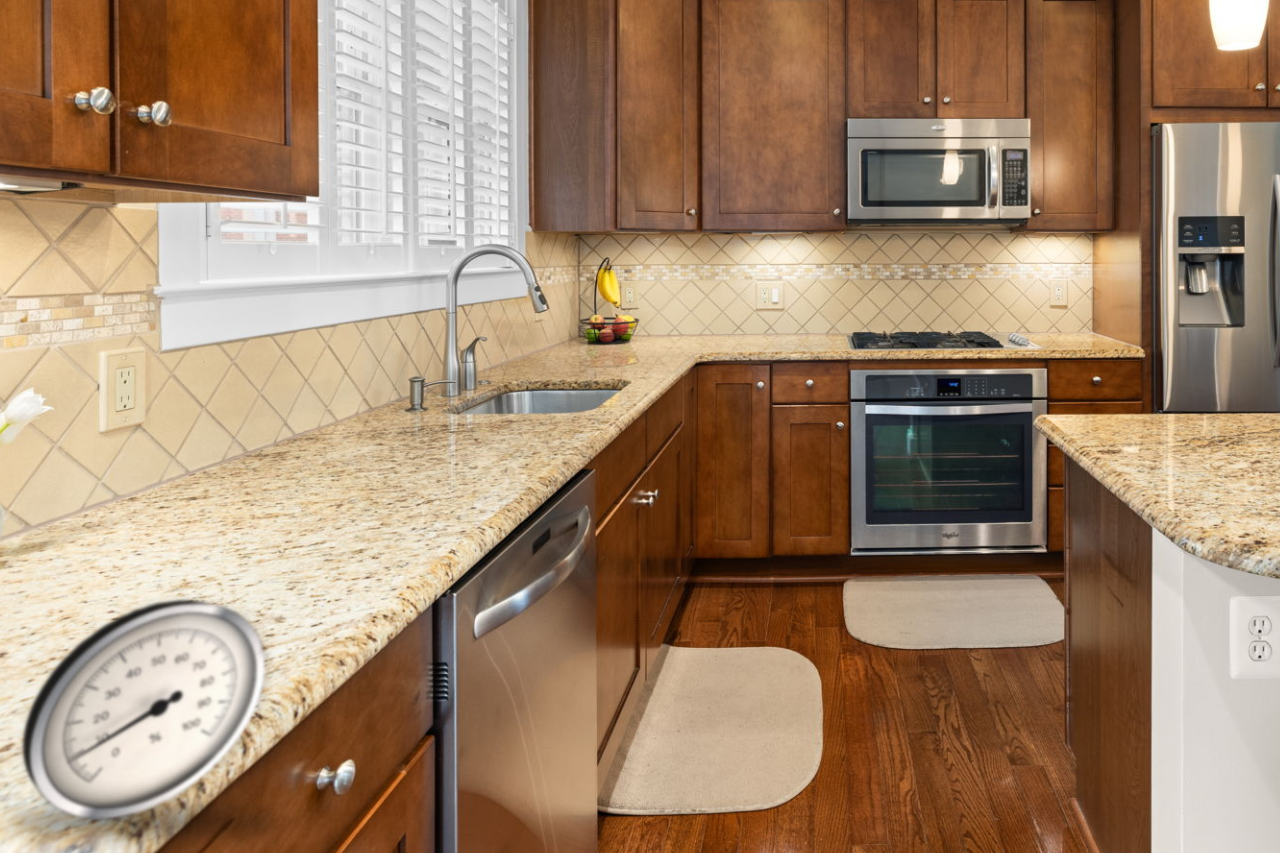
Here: 10 %
